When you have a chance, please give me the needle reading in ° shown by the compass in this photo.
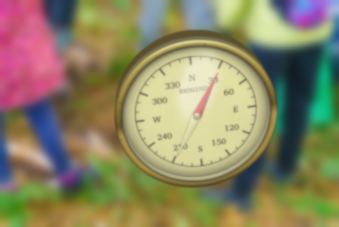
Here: 30 °
